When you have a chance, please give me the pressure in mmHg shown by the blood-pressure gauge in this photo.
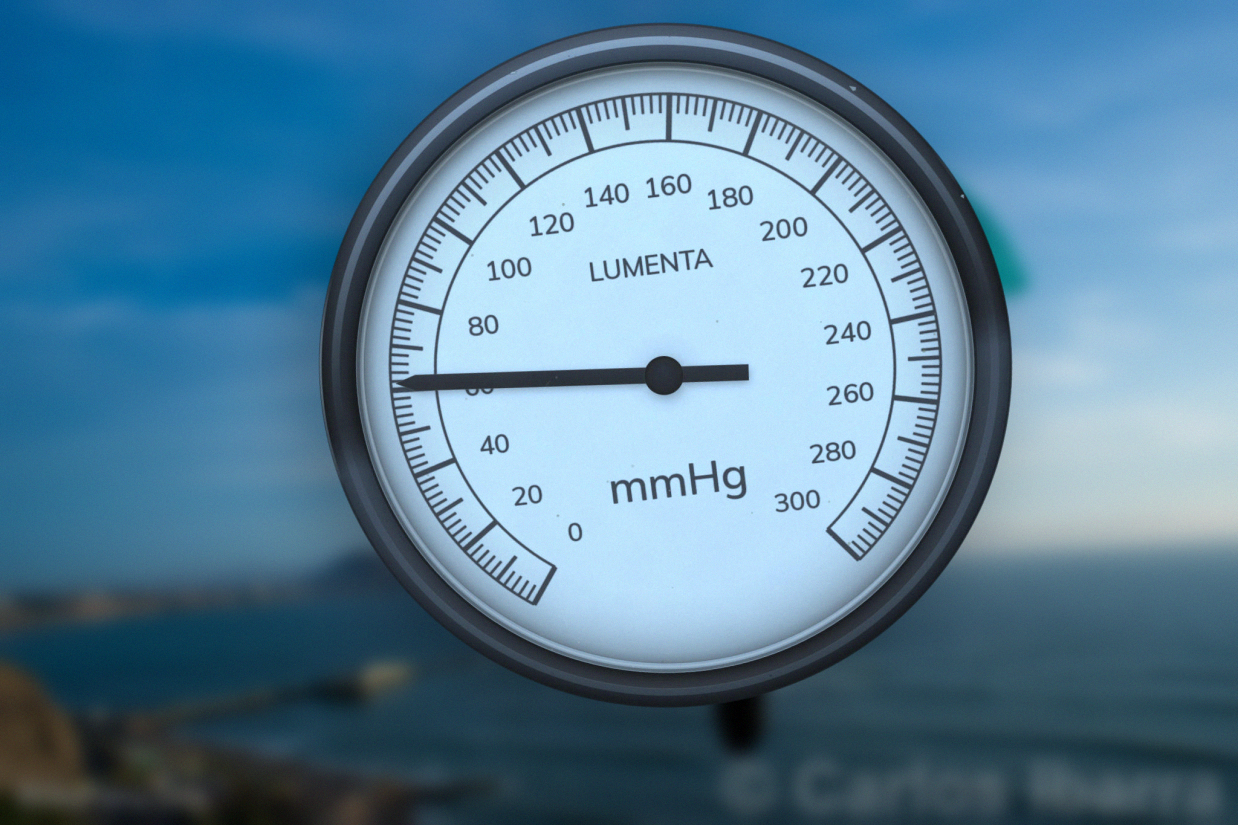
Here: 62 mmHg
